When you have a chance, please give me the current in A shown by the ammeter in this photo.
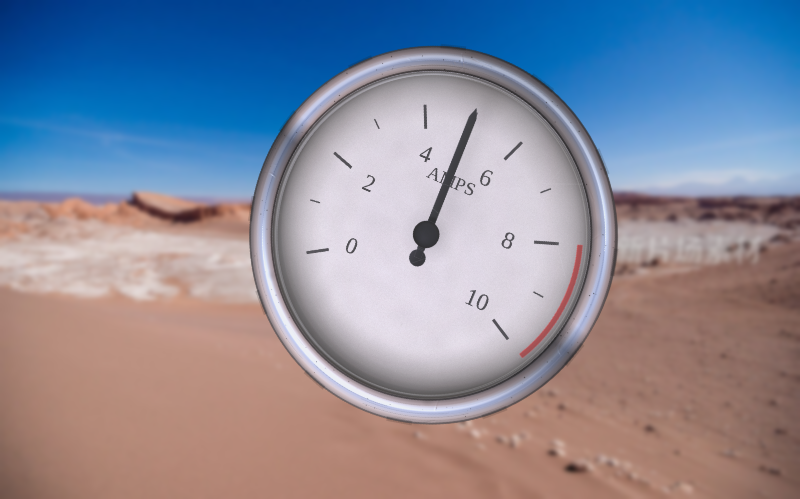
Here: 5 A
